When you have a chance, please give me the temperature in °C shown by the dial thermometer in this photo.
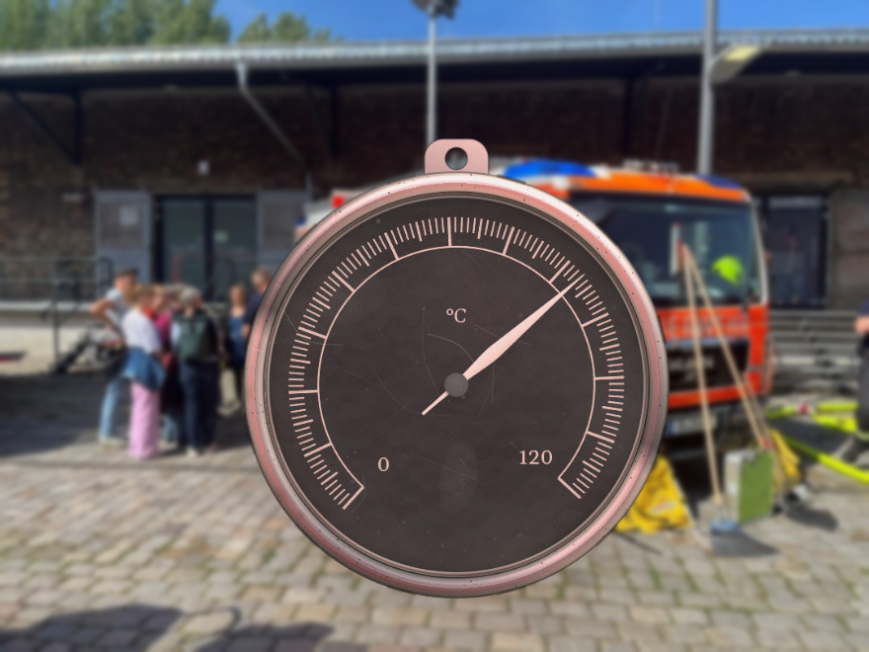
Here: 83 °C
